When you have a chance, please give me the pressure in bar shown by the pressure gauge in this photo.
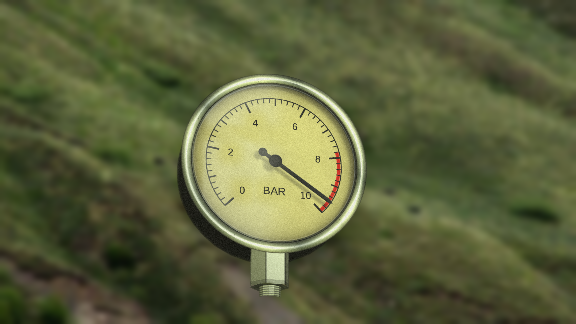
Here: 9.6 bar
